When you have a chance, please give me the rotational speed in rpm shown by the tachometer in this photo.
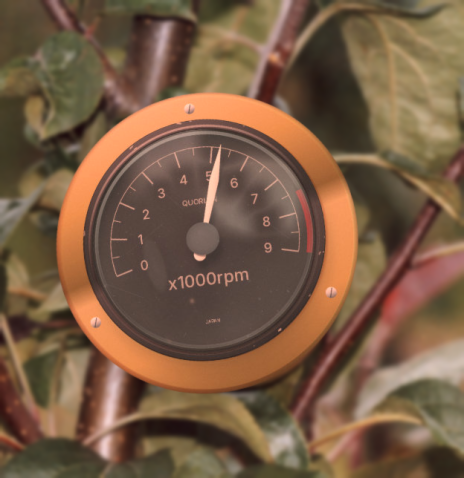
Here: 5250 rpm
